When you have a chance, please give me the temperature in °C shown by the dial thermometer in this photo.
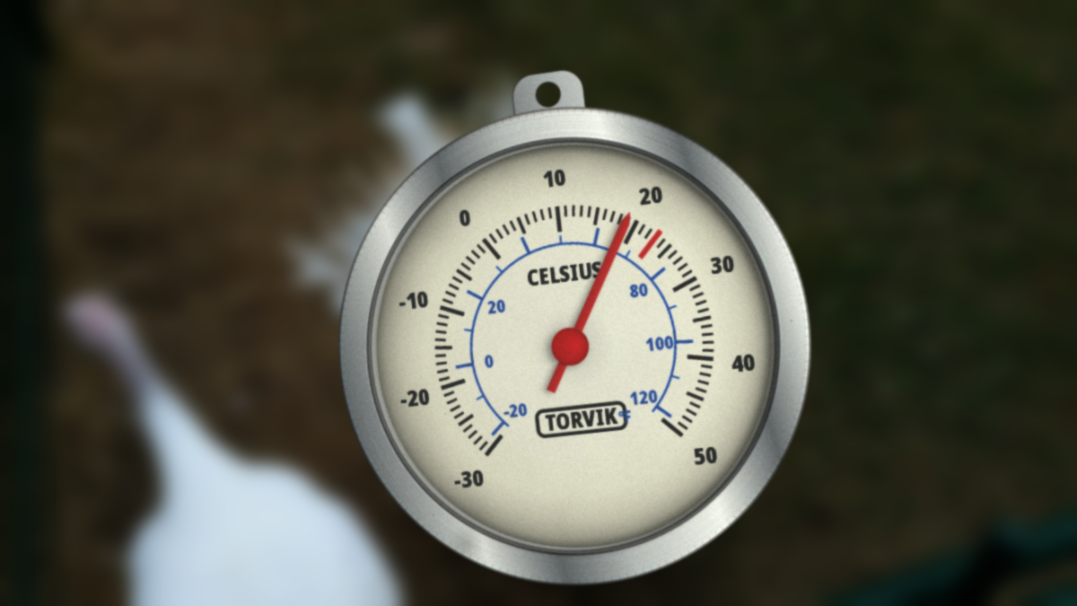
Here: 19 °C
